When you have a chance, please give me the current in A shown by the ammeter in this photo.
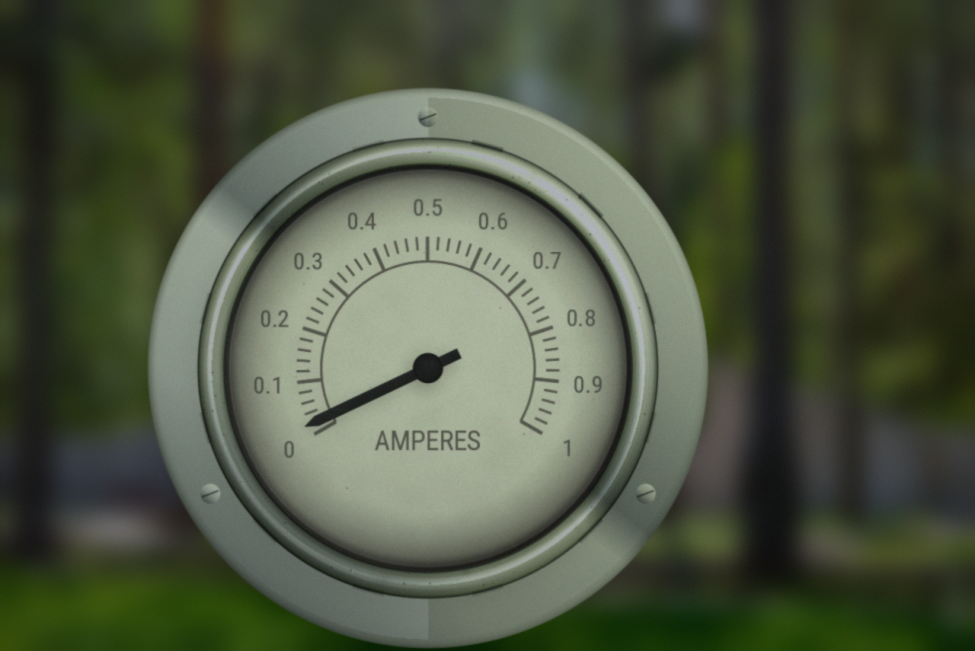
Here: 0.02 A
